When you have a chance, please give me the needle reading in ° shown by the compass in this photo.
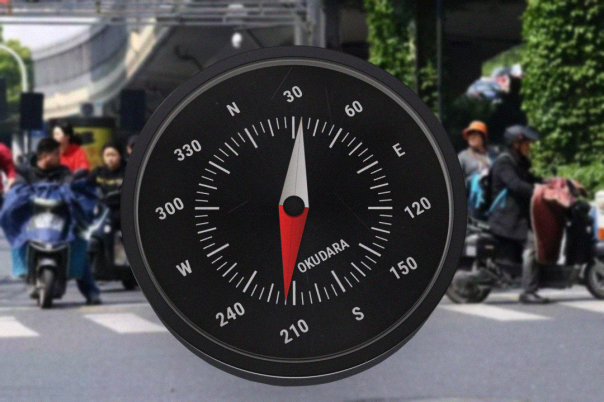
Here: 215 °
